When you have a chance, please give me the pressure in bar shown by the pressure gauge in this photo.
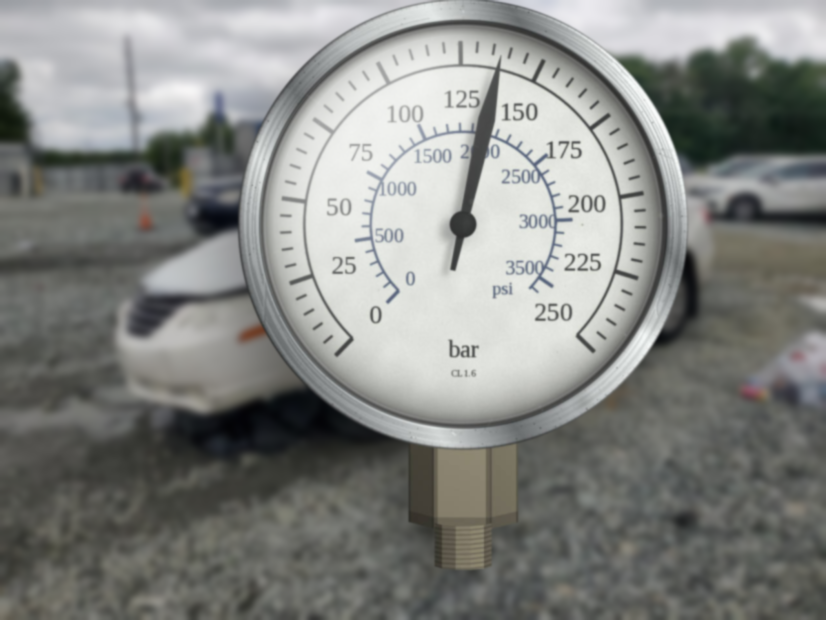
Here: 137.5 bar
